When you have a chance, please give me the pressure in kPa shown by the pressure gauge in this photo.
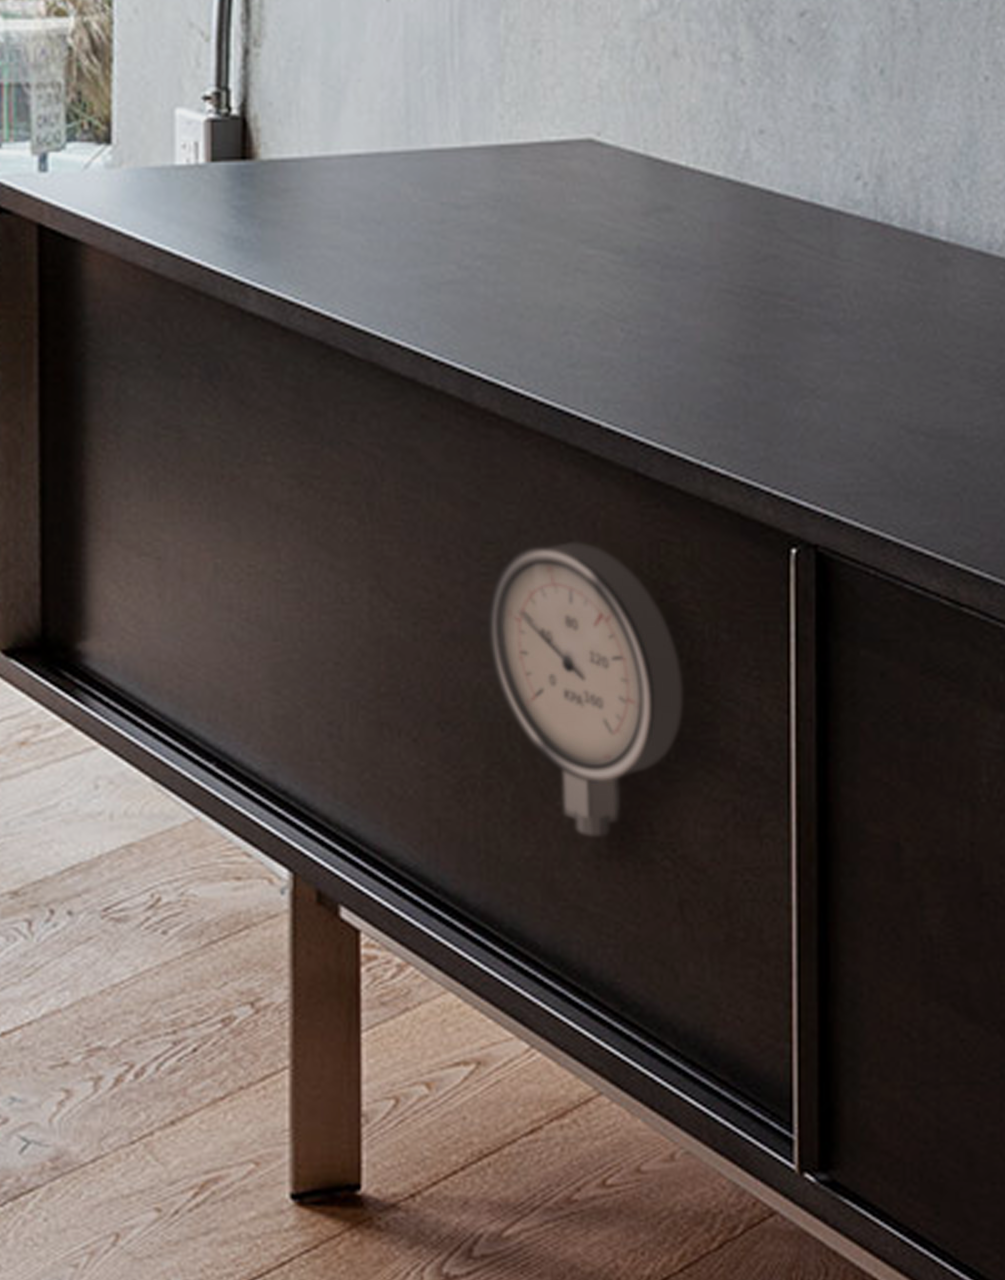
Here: 40 kPa
